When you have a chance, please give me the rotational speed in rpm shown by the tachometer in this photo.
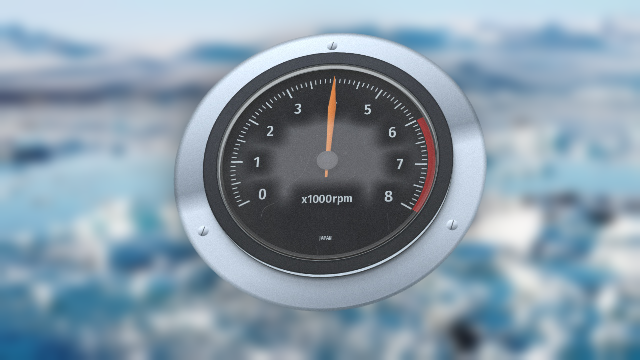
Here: 4000 rpm
